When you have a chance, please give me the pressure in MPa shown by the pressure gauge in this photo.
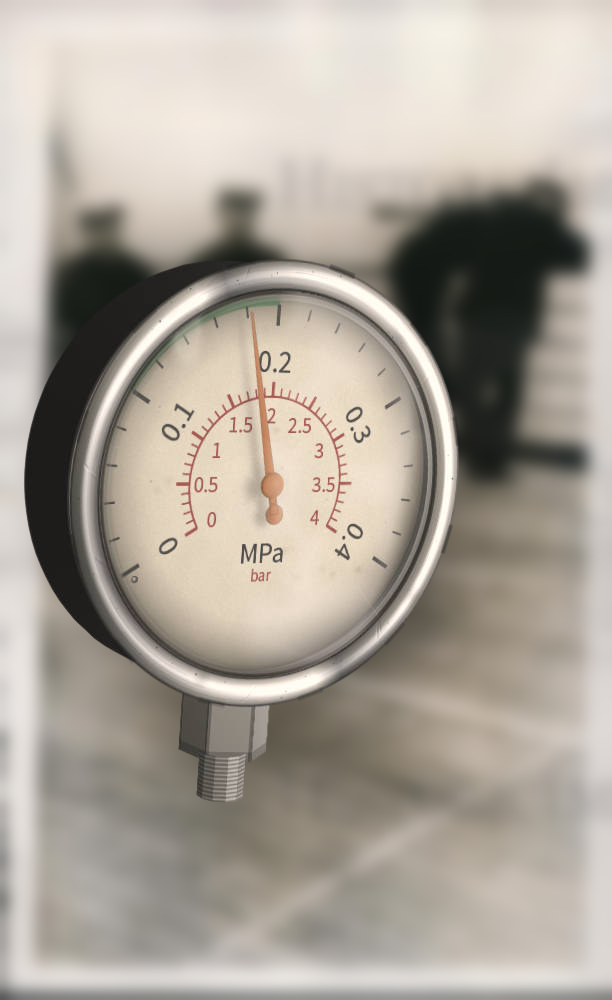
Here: 0.18 MPa
